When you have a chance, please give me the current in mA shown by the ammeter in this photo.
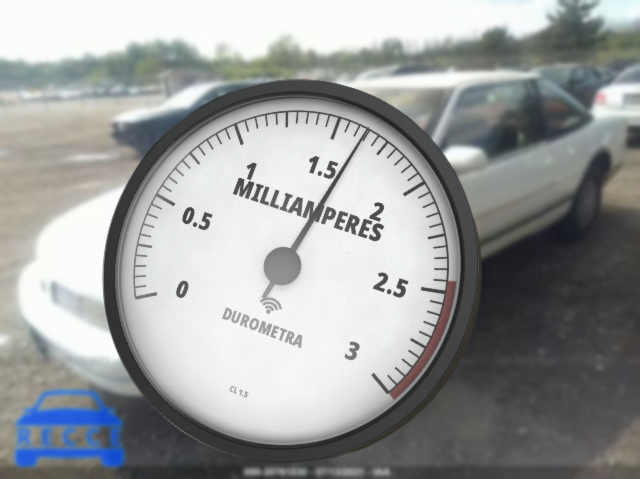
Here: 1.65 mA
